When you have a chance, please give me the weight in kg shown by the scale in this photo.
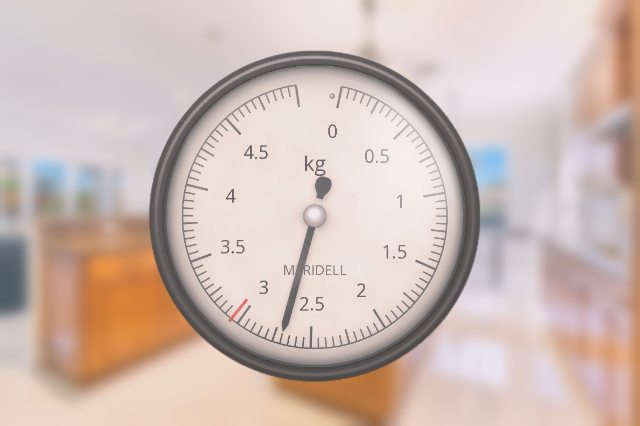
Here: 2.7 kg
